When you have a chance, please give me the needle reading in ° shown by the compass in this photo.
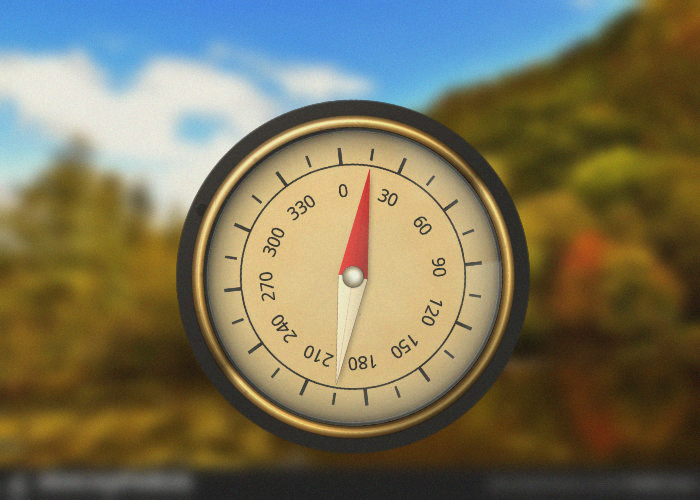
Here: 15 °
